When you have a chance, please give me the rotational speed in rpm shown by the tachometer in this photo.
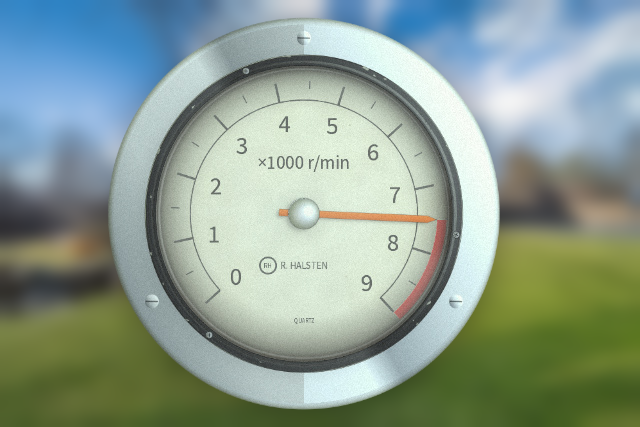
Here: 7500 rpm
